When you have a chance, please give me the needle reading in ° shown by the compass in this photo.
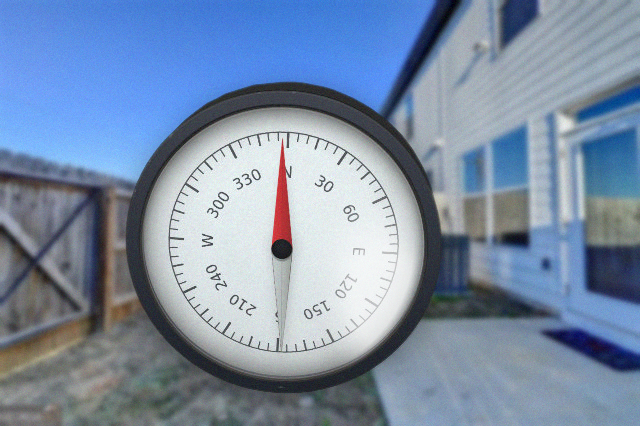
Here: 357.5 °
